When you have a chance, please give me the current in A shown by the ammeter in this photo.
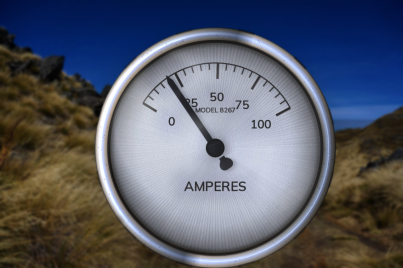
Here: 20 A
